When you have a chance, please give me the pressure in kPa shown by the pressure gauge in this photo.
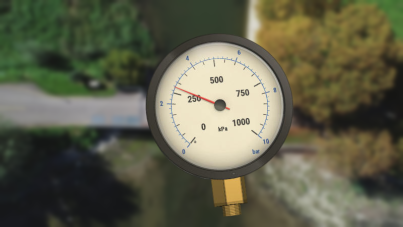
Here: 275 kPa
